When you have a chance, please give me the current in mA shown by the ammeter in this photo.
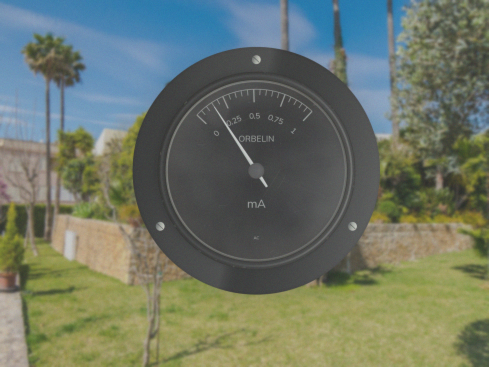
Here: 0.15 mA
